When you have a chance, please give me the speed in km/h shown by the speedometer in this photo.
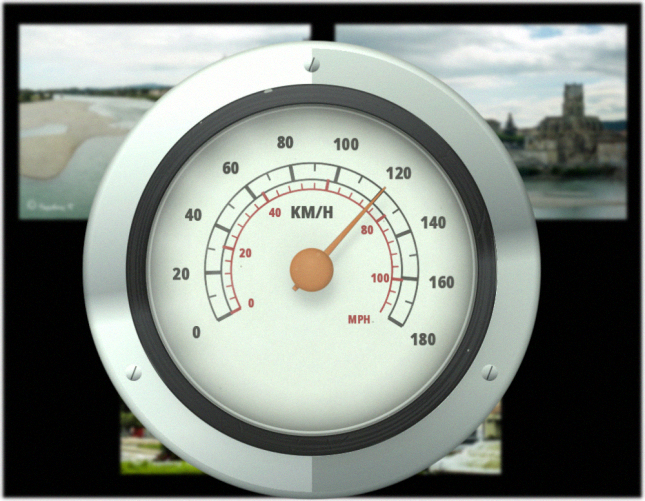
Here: 120 km/h
